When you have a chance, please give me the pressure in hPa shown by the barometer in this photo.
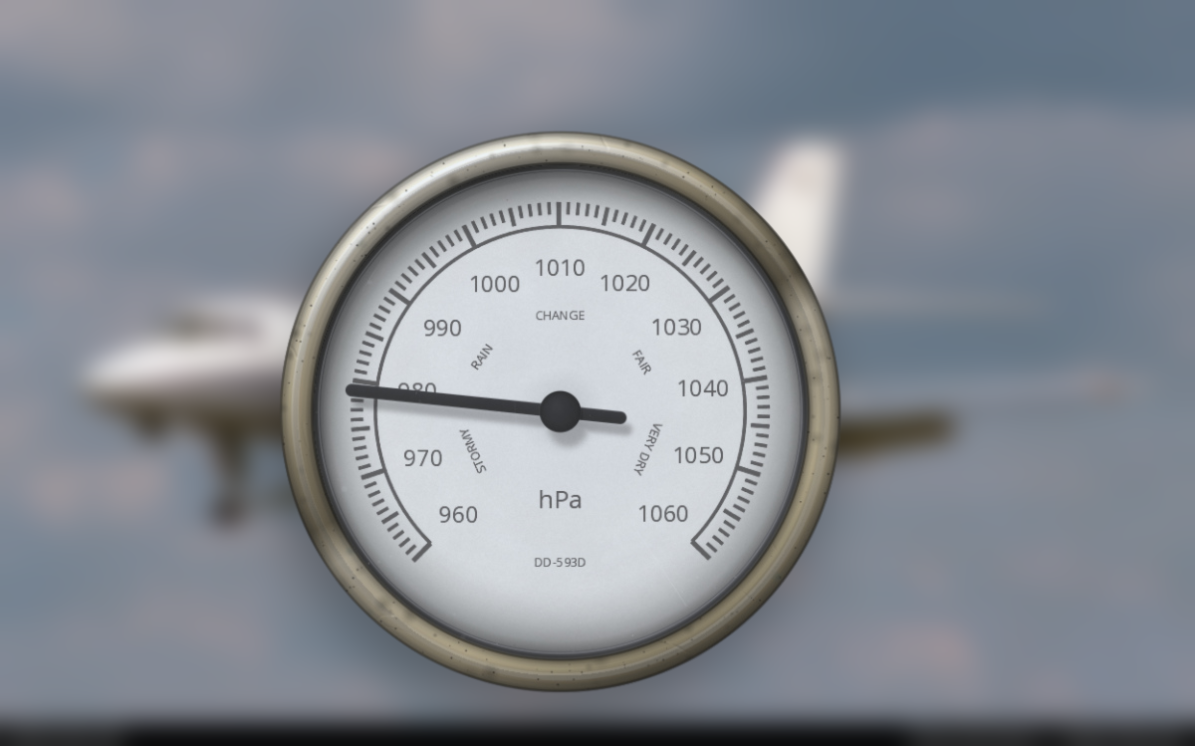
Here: 979 hPa
